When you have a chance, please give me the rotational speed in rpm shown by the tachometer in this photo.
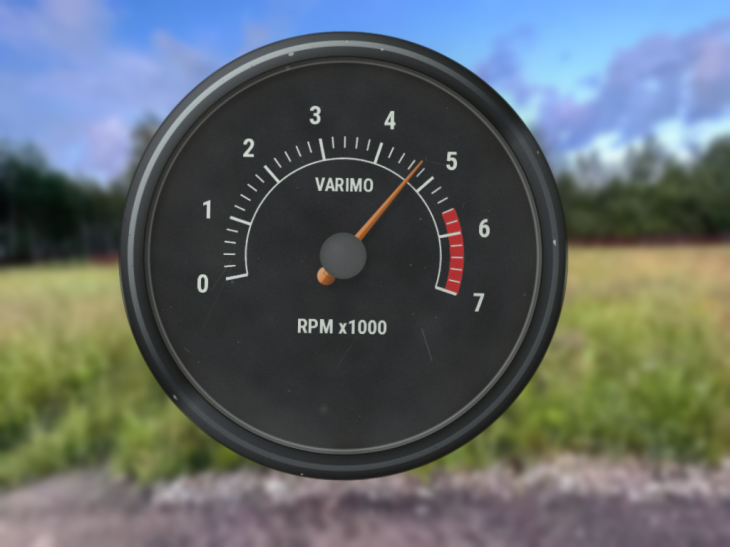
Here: 4700 rpm
